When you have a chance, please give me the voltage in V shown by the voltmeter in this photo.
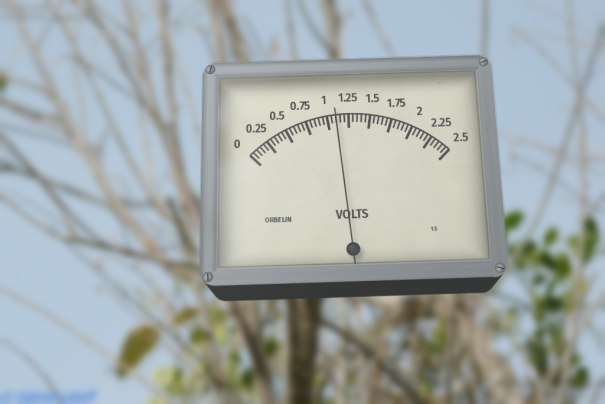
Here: 1.1 V
